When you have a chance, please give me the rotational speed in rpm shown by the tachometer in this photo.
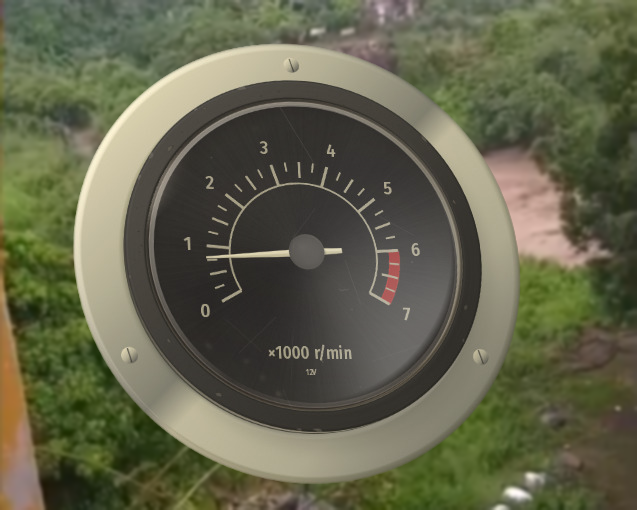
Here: 750 rpm
